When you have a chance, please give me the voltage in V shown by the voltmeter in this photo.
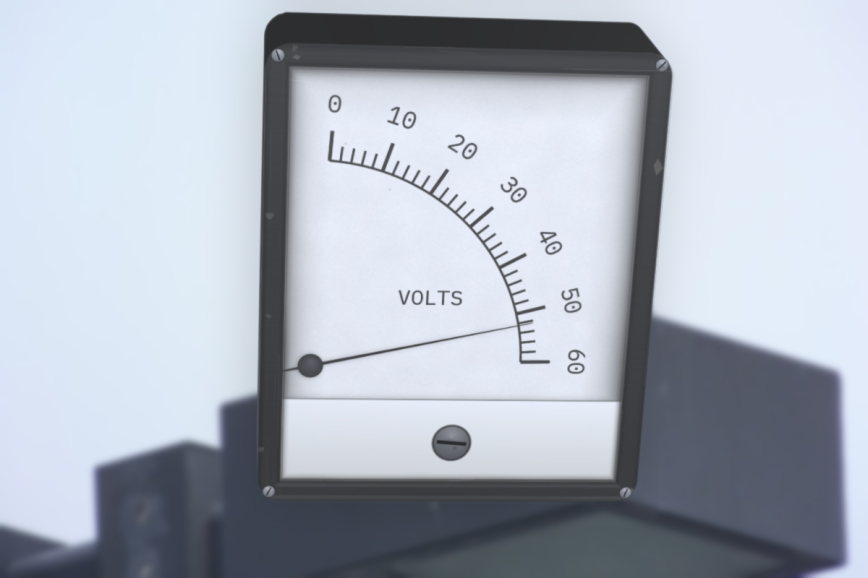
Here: 52 V
